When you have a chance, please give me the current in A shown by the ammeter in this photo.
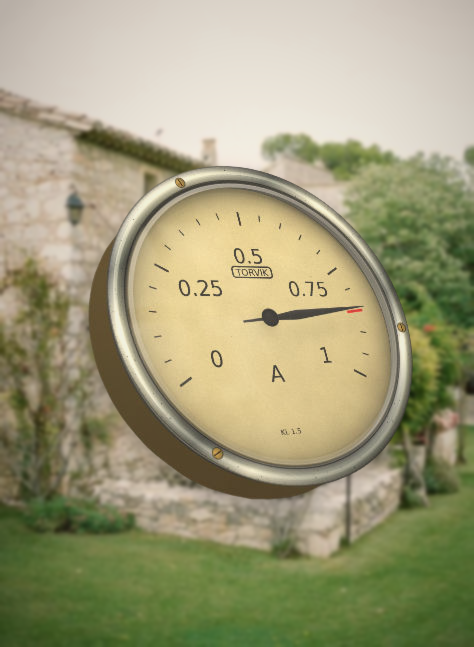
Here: 0.85 A
